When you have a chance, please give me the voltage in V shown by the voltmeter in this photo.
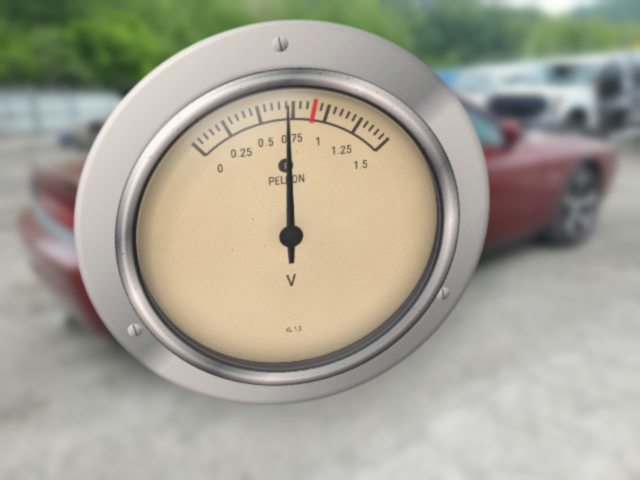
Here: 0.7 V
